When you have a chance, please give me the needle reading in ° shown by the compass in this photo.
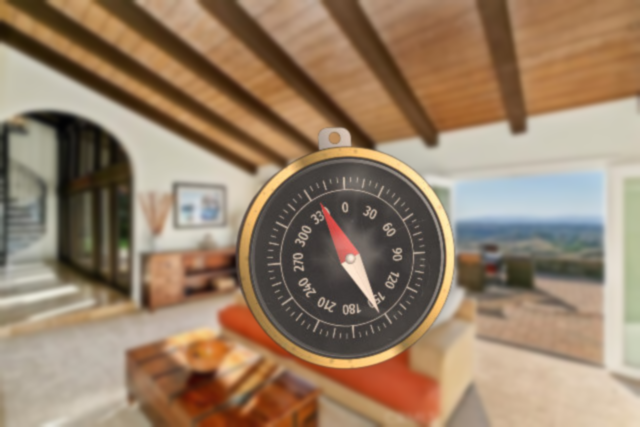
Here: 335 °
